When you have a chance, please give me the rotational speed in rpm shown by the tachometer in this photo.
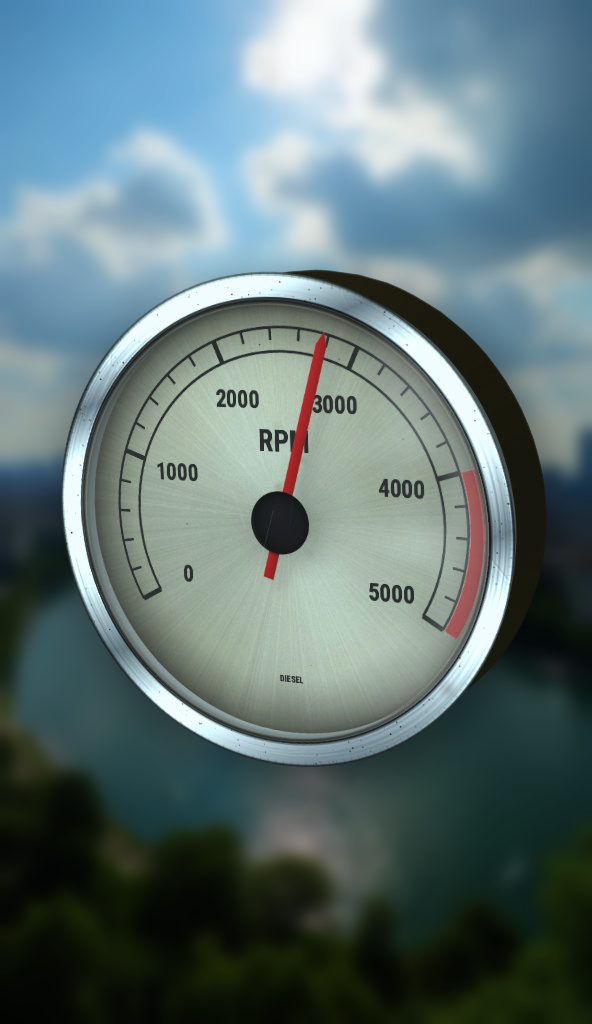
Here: 2800 rpm
